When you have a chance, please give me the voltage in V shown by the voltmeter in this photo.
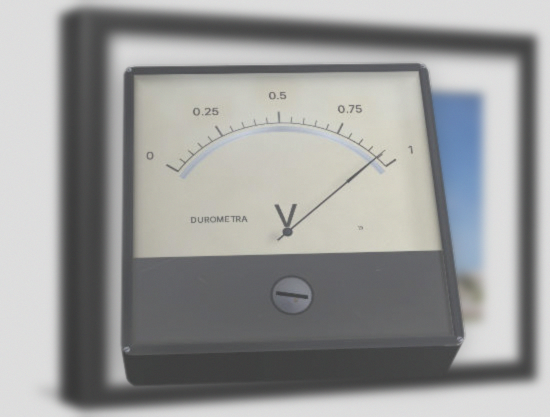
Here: 0.95 V
